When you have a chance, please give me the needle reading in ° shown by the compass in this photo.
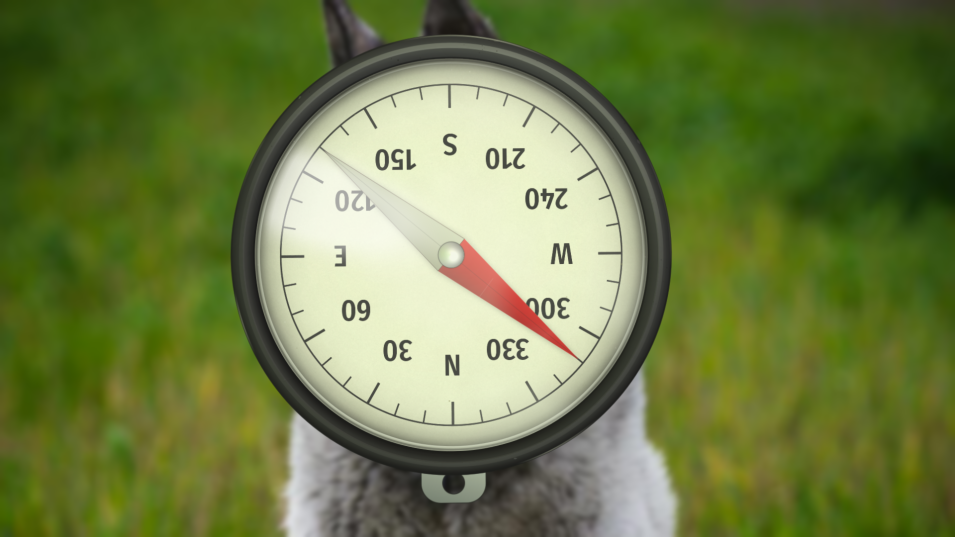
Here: 310 °
